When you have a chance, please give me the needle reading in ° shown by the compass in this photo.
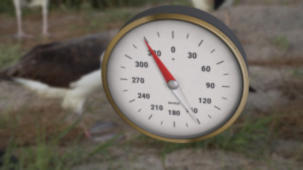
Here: 330 °
